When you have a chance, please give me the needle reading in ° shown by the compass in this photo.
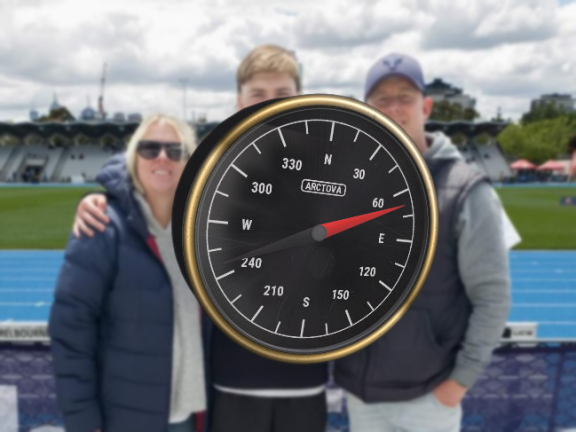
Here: 67.5 °
